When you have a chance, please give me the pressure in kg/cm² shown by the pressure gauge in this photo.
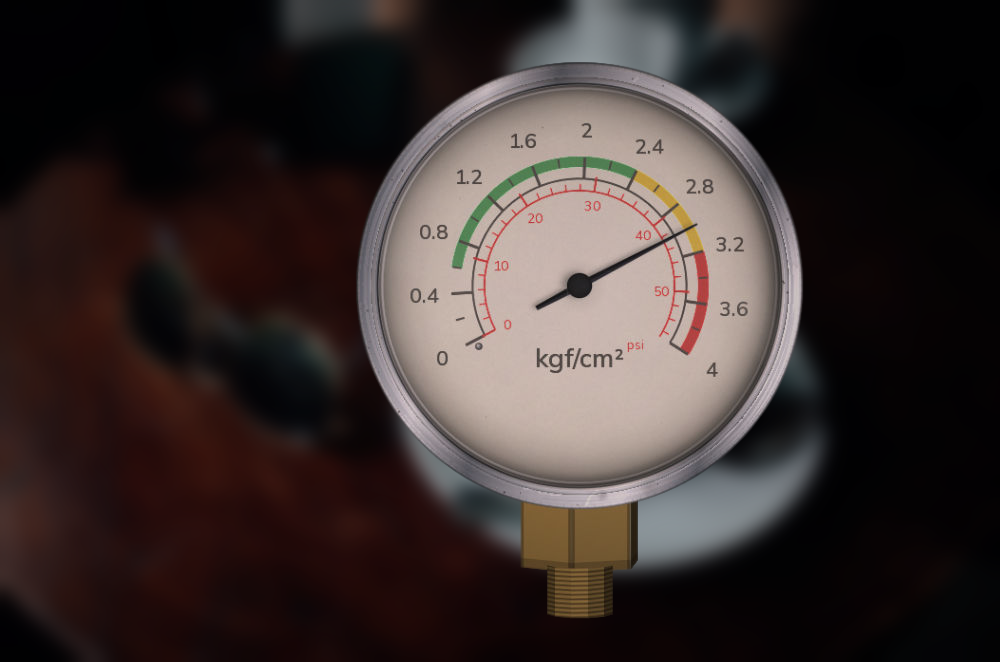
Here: 3 kg/cm²
